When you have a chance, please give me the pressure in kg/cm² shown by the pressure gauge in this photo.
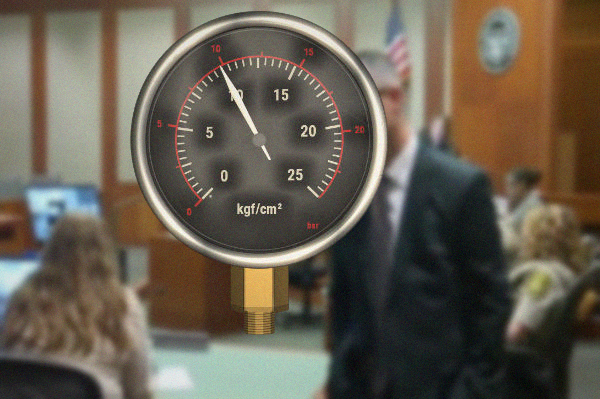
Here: 10 kg/cm²
